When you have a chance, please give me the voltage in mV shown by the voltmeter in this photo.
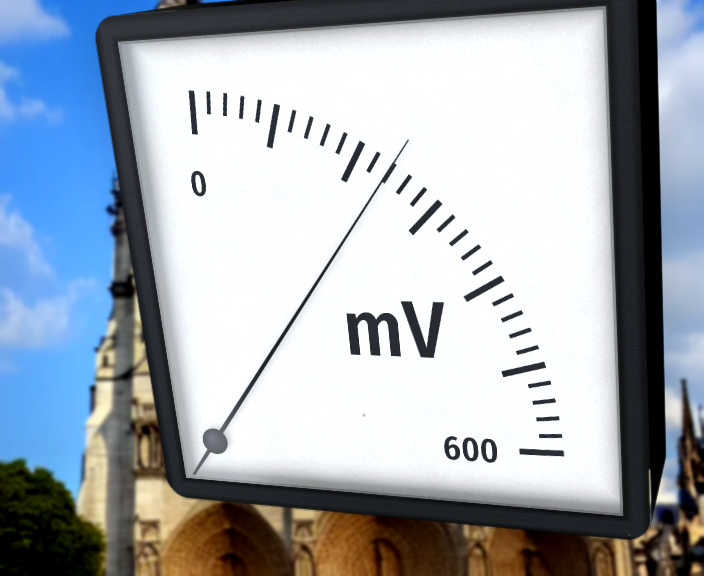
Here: 240 mV
